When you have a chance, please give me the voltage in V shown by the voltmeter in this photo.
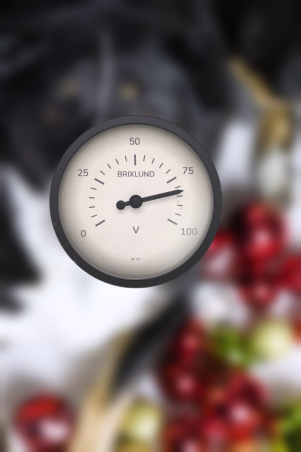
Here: 82.5 V
